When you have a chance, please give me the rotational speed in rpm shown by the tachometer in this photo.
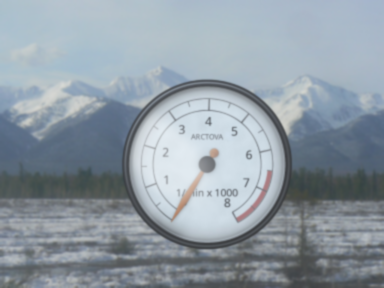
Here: 0 rpm
